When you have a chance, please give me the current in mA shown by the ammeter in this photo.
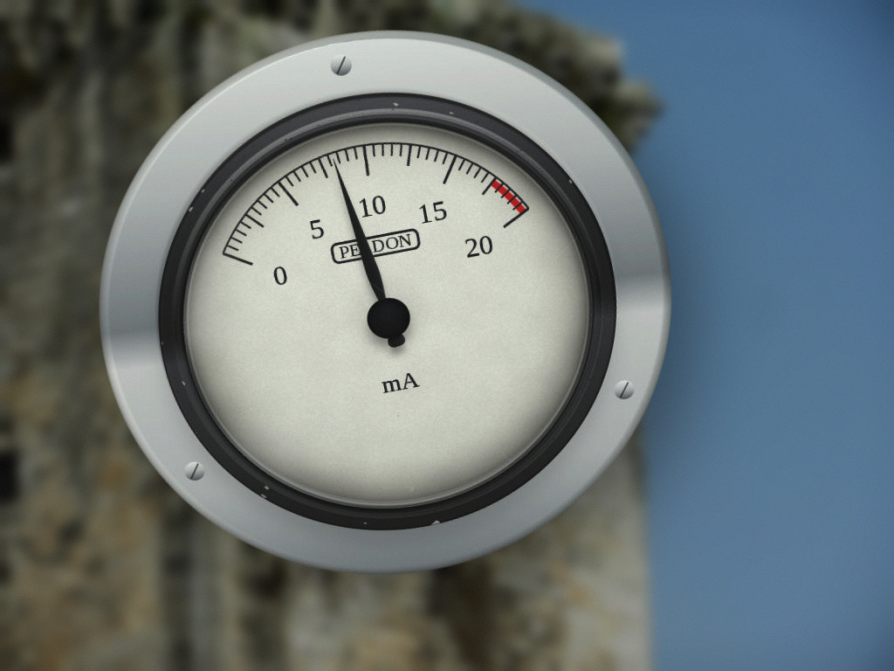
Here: 8.25 mA
